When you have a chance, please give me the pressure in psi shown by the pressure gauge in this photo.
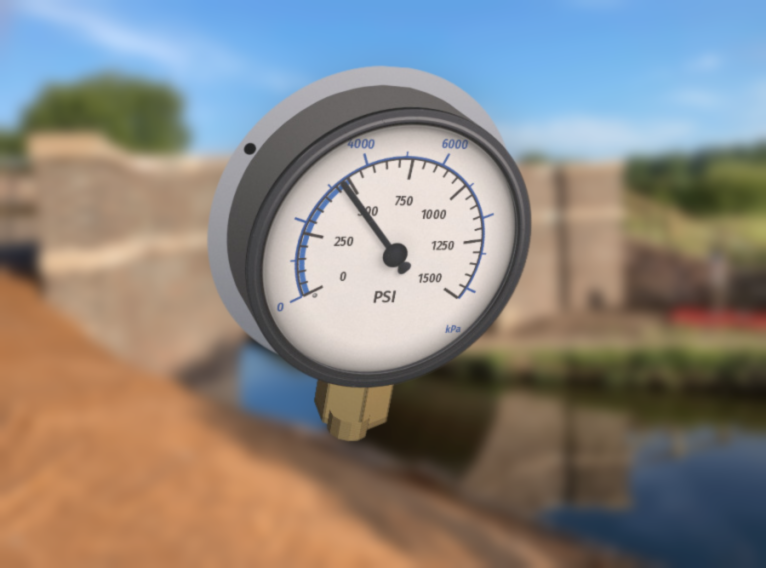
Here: 475 psi
